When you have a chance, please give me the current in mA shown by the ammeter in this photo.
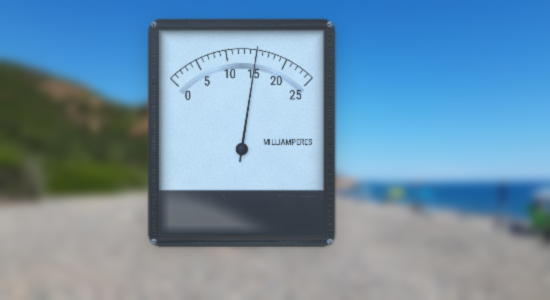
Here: 15 mA
